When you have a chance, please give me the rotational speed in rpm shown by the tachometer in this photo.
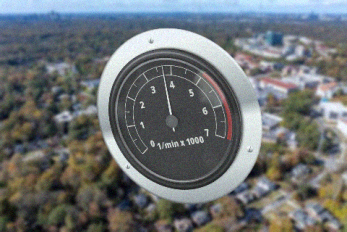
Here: 3750 rpm
